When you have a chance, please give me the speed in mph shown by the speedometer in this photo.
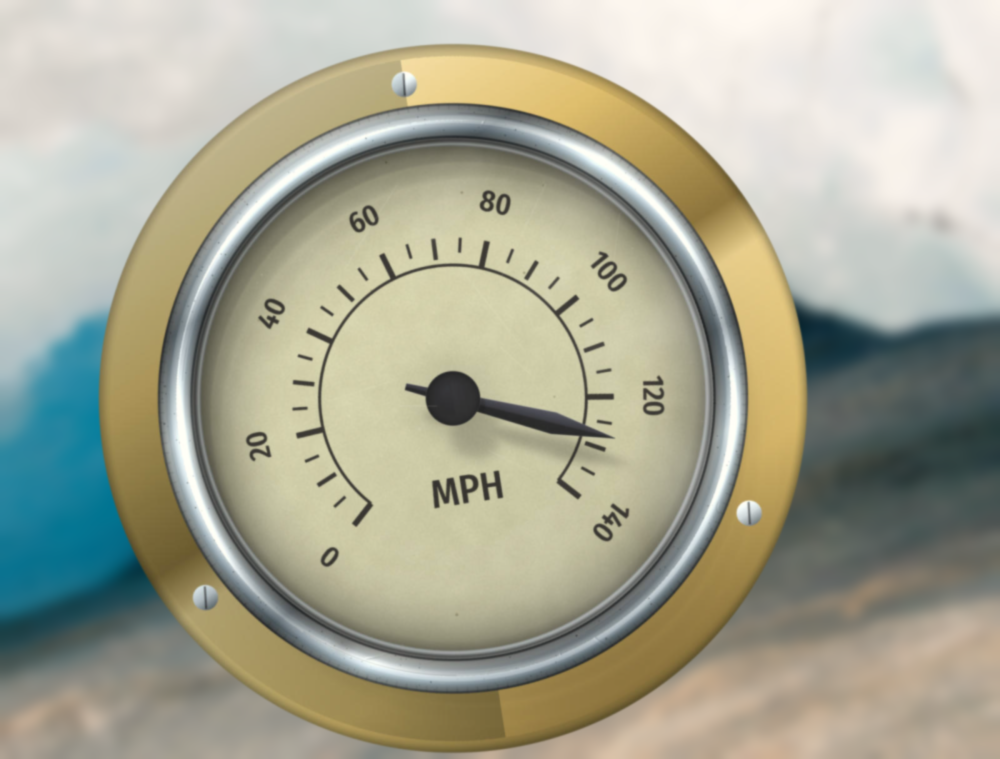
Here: 127.5 mph
